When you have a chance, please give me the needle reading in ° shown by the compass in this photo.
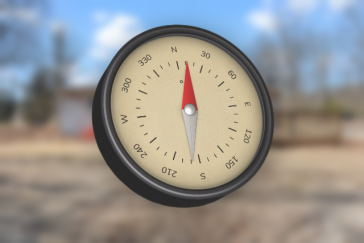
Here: 10 °
